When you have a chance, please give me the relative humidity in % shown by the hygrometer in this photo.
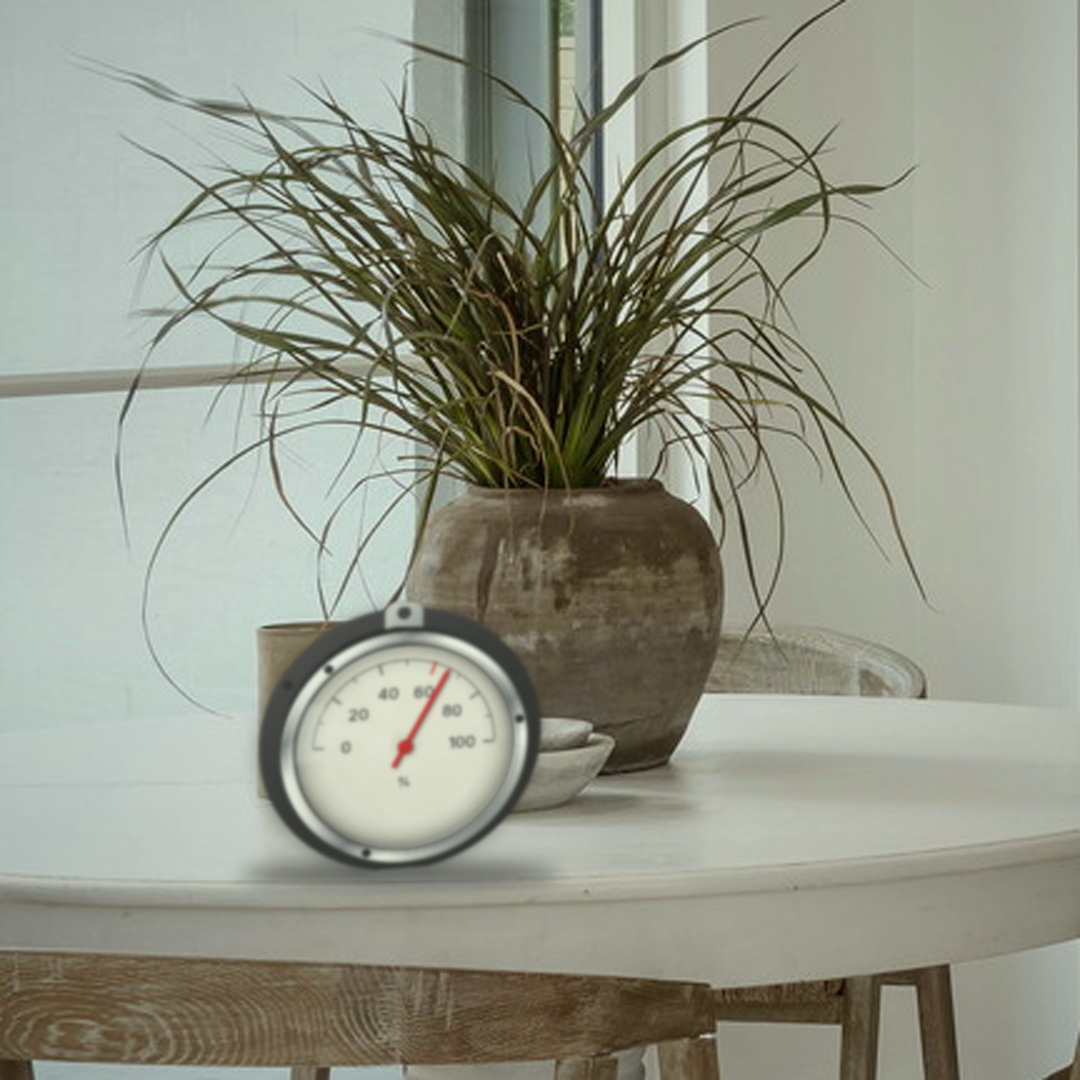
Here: 65 %
